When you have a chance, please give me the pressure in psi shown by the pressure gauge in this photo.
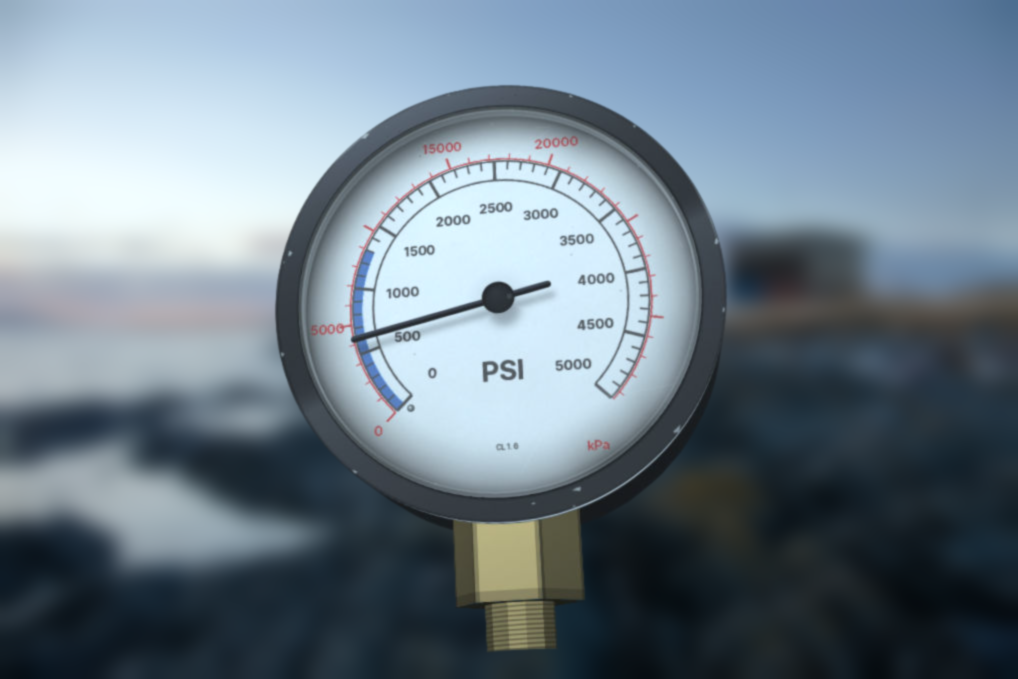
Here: 600 psi
